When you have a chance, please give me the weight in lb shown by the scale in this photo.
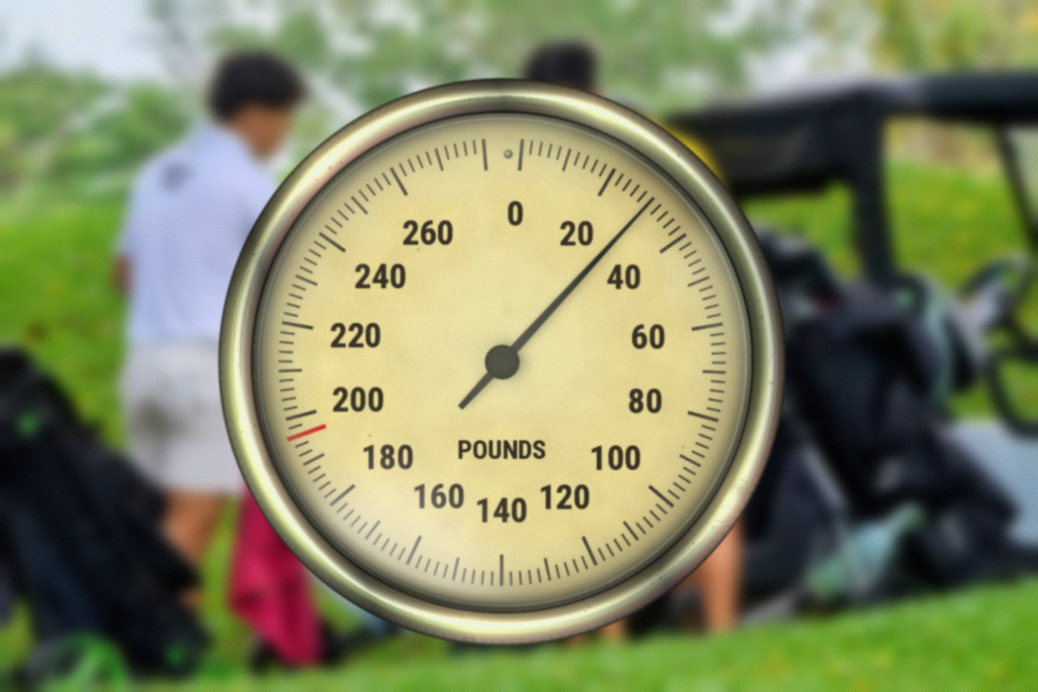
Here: 30 lb
